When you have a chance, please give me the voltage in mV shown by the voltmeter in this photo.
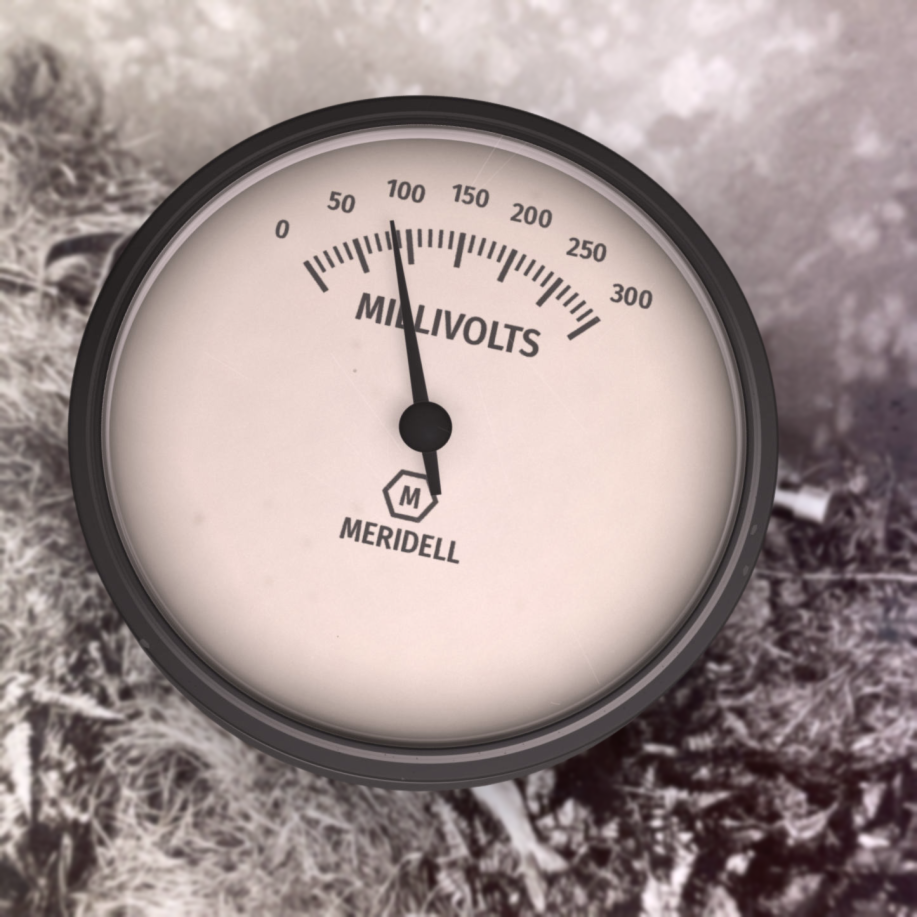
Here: 85 mV
